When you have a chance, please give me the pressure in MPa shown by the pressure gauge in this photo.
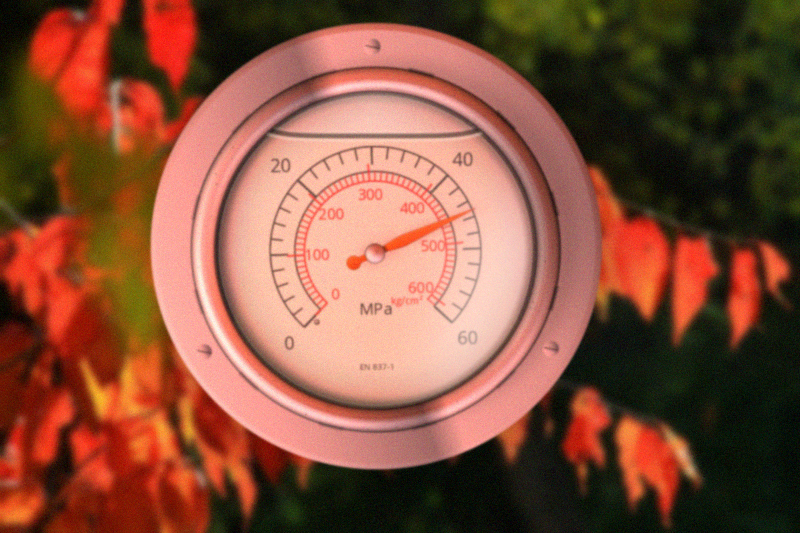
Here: 45 MPa
